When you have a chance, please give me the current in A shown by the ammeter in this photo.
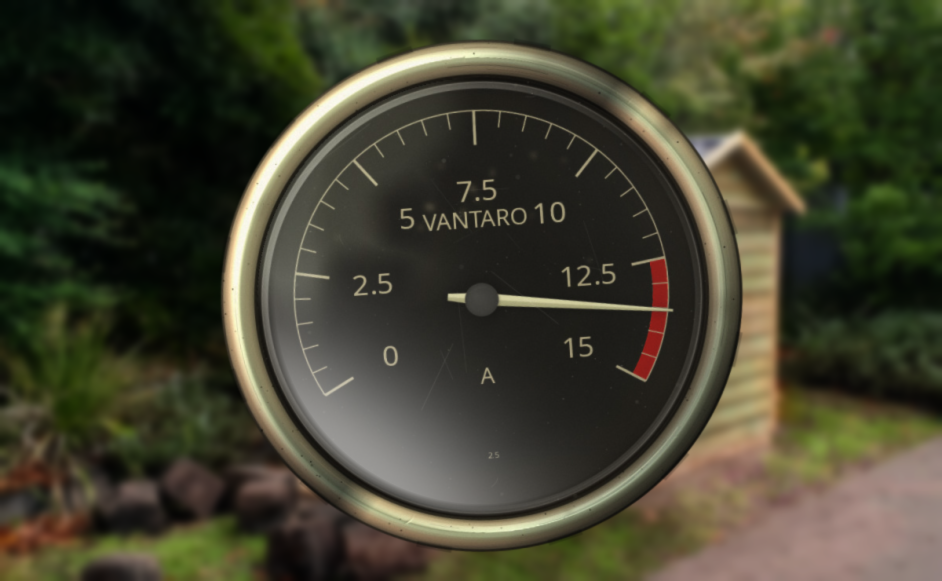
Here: 13.5 A
